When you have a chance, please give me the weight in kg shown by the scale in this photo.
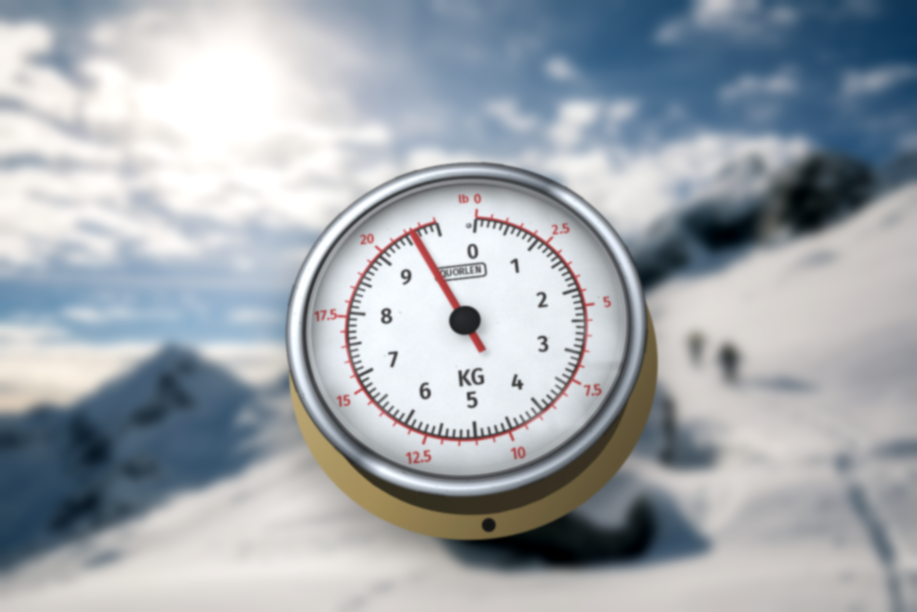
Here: 9.6 kg
